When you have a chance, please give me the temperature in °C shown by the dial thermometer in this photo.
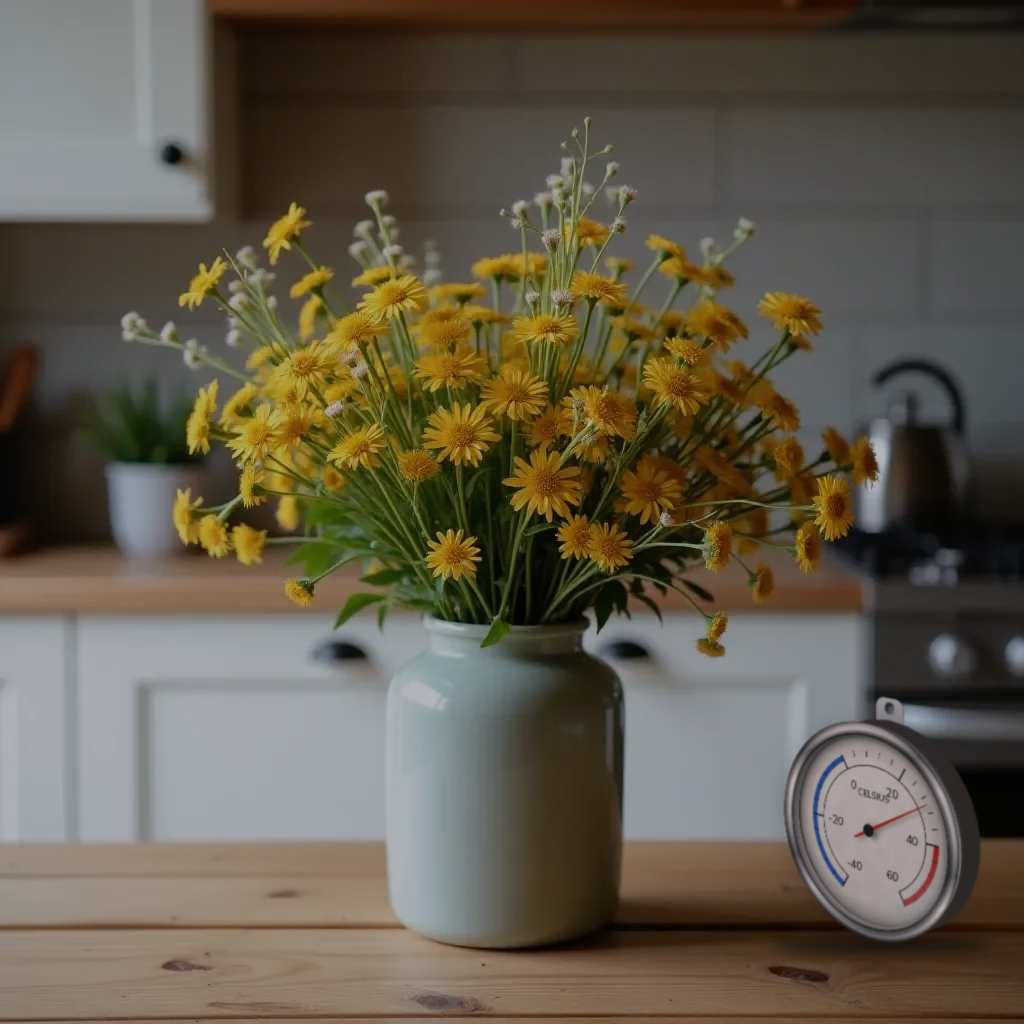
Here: 30 °C
